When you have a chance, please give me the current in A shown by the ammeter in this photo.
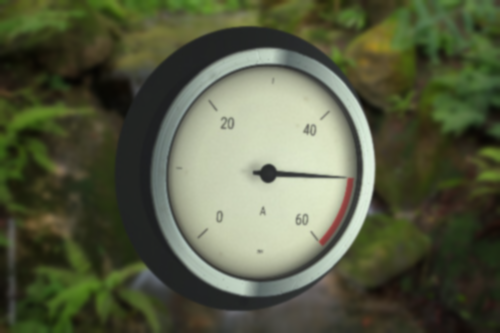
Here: 50 A
